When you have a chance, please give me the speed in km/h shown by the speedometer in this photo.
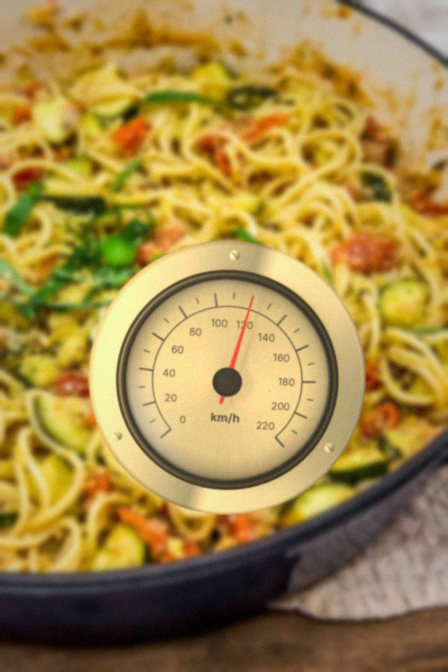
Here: 120 km/h
